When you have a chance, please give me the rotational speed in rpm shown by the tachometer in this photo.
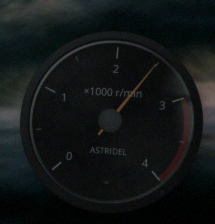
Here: 2500 rpm
